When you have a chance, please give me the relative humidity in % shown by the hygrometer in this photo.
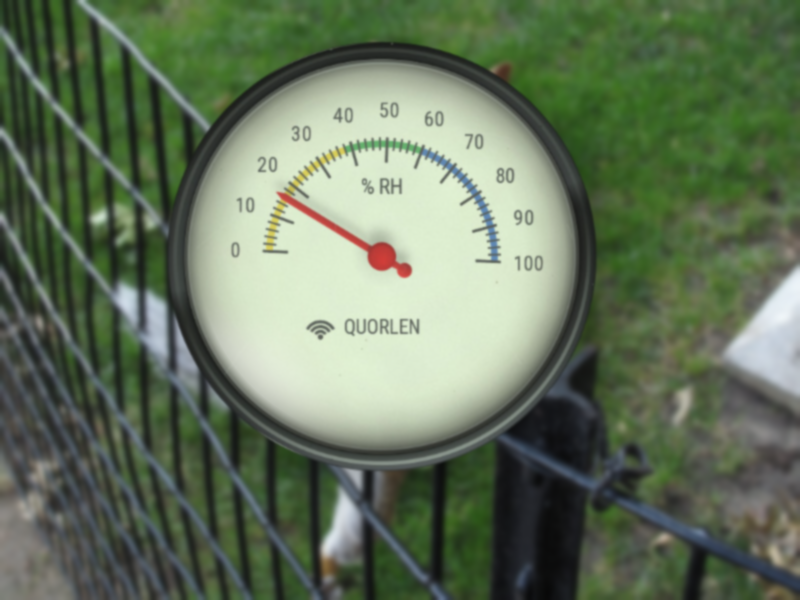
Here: 16 %
